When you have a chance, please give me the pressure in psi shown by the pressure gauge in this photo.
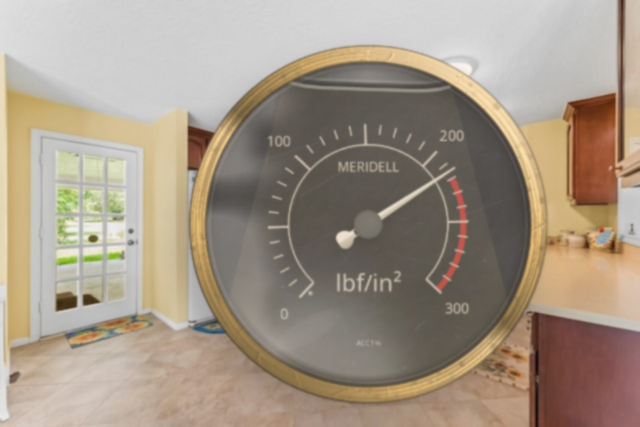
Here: 215 psi
